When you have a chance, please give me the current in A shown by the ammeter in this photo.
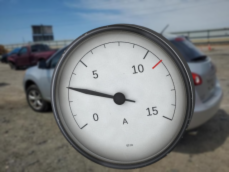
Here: 3 A
